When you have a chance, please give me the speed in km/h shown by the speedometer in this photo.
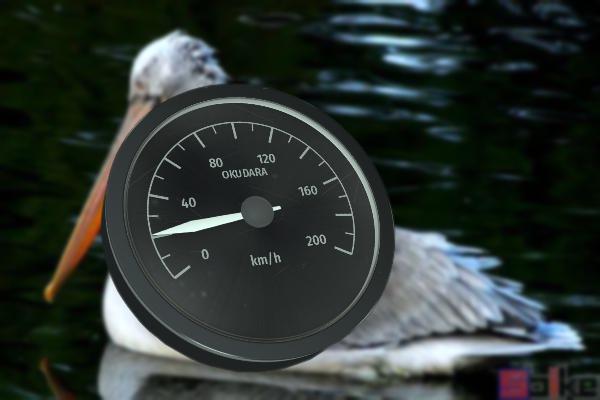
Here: 20 km/h
